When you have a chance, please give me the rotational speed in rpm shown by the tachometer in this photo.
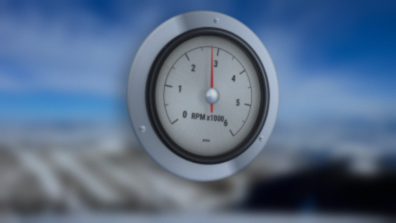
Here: 2750 rpm
